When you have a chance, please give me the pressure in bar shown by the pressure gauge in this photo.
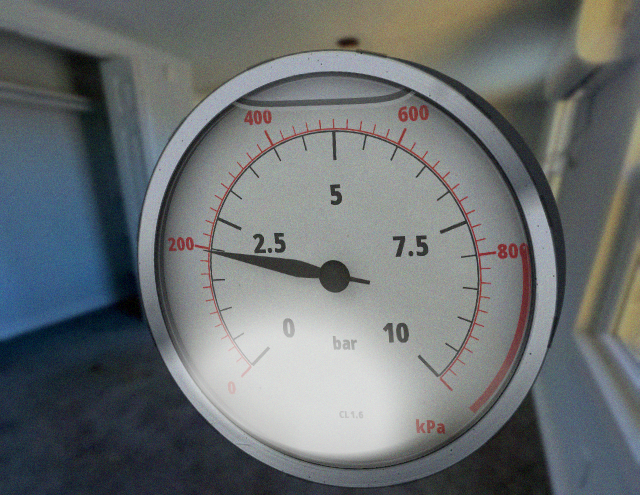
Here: 2 bar
